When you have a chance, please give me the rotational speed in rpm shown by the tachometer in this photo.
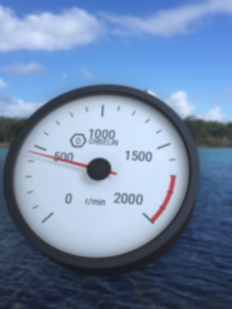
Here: 450 rpm
